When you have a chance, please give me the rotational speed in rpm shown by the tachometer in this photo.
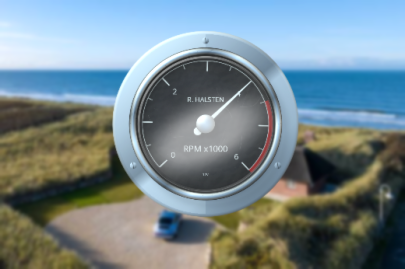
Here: 4000 rpm
